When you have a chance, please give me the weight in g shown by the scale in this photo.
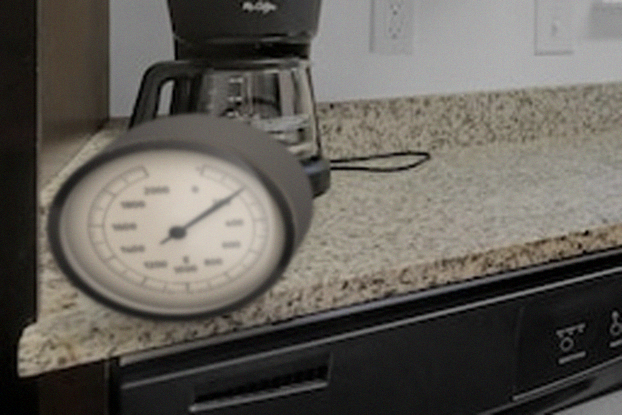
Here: 200 g
